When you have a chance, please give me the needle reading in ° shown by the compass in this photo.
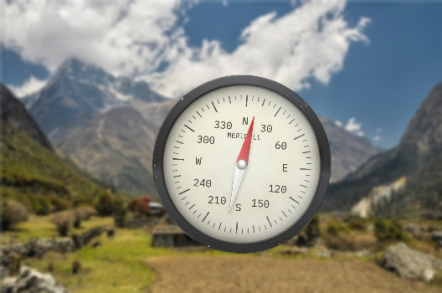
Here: 10 °
